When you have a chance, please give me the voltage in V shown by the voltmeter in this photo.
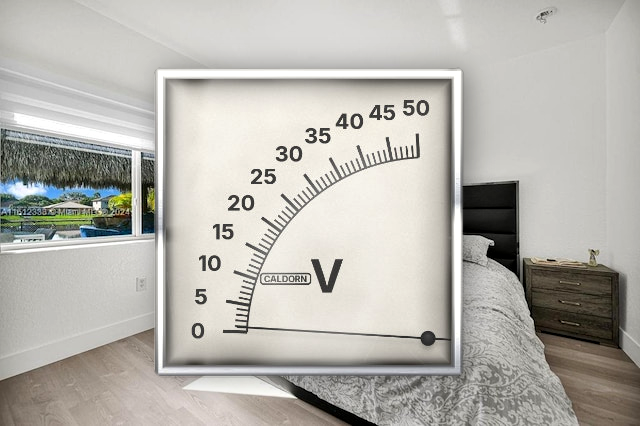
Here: 1 V
